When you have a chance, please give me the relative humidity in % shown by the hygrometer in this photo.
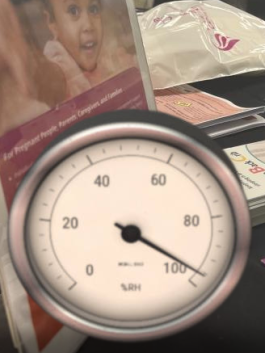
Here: 96 %
